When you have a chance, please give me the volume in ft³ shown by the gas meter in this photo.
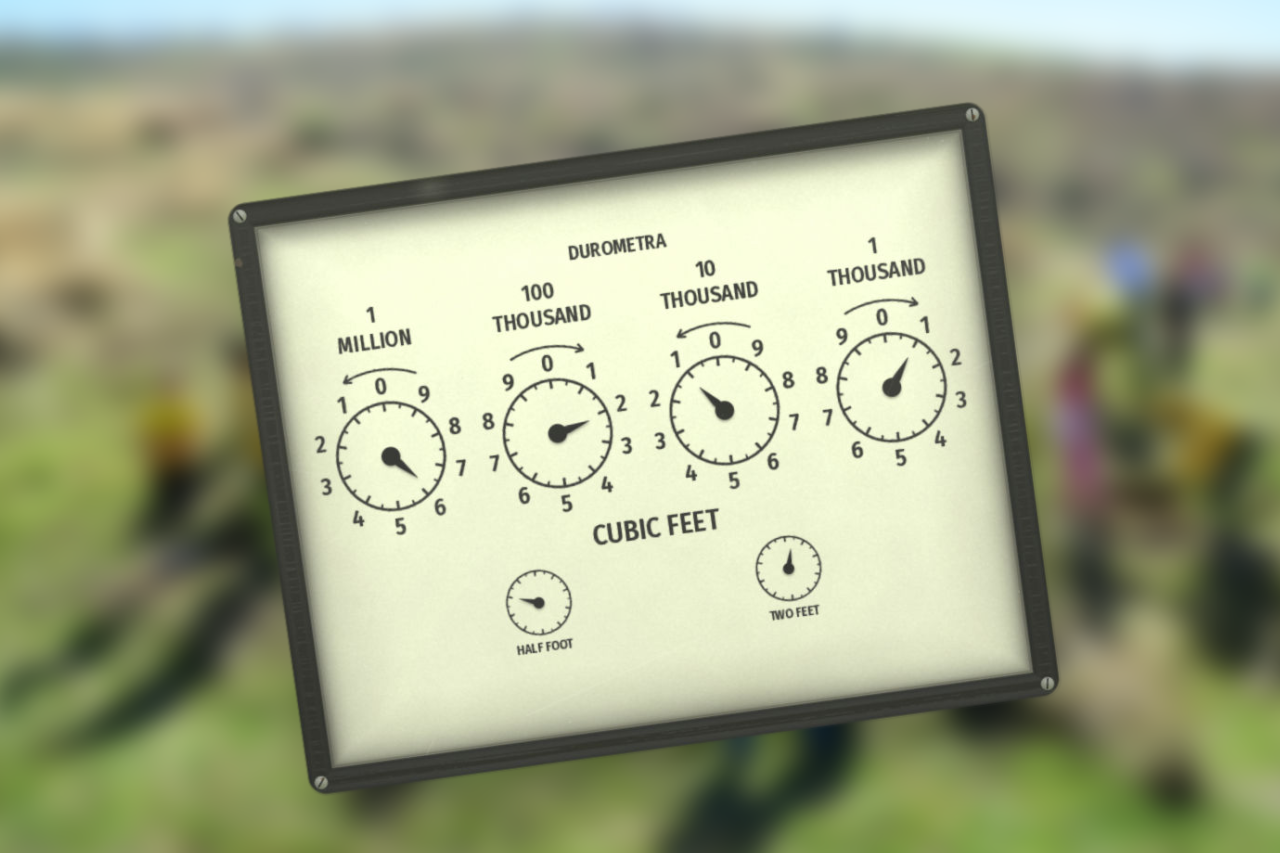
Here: 621100 ft³
